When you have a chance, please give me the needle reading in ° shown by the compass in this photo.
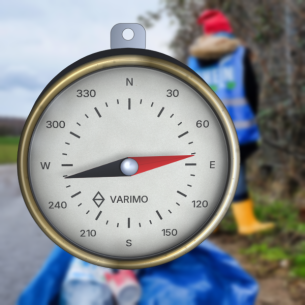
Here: 80 °
